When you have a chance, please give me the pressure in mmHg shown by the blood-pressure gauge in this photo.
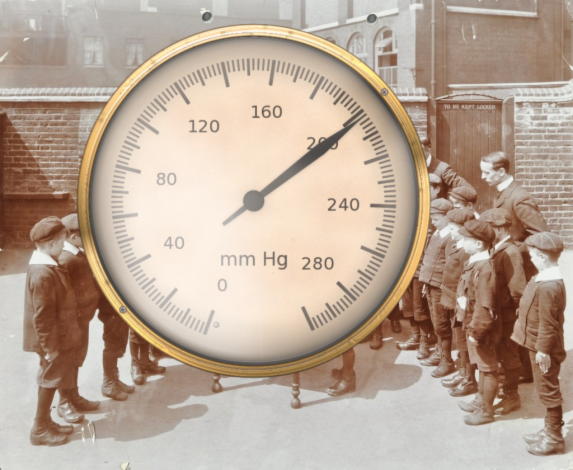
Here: 202 mmHg
